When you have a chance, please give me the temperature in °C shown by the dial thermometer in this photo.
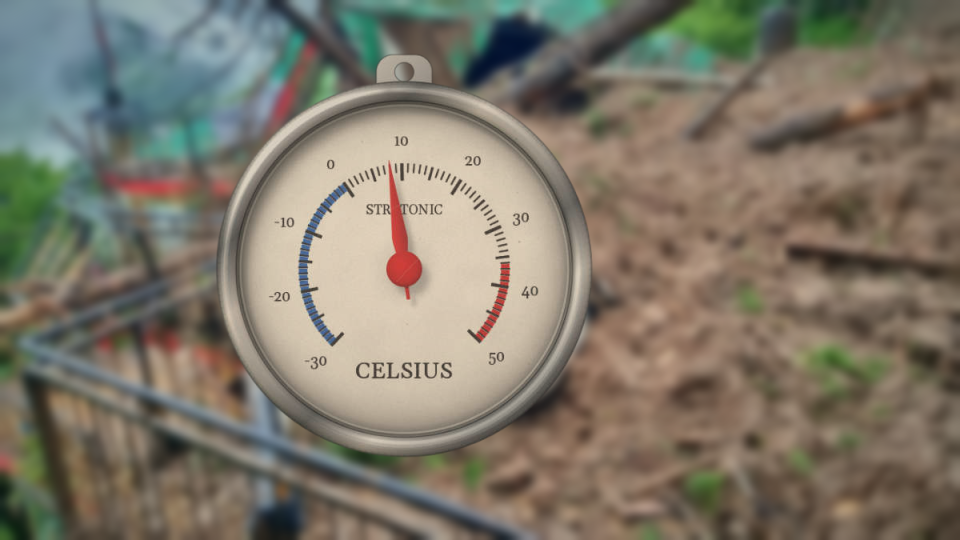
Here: 8 °C
